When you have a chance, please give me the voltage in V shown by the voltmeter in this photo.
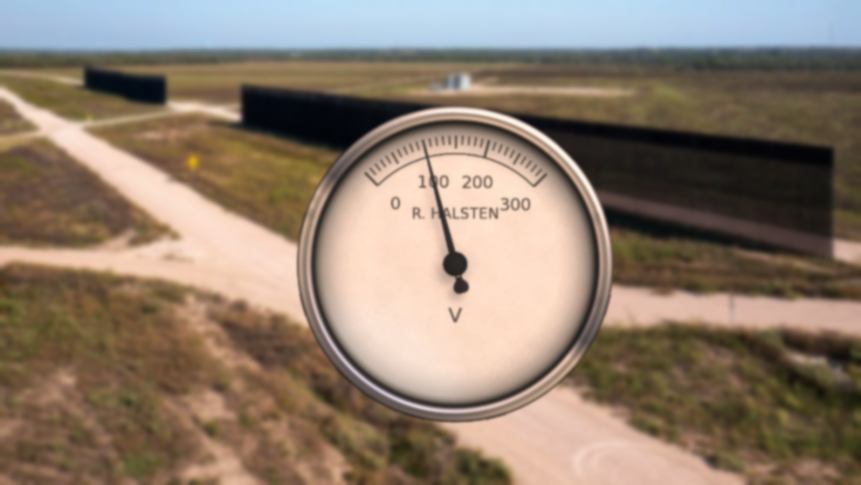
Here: 100 V
